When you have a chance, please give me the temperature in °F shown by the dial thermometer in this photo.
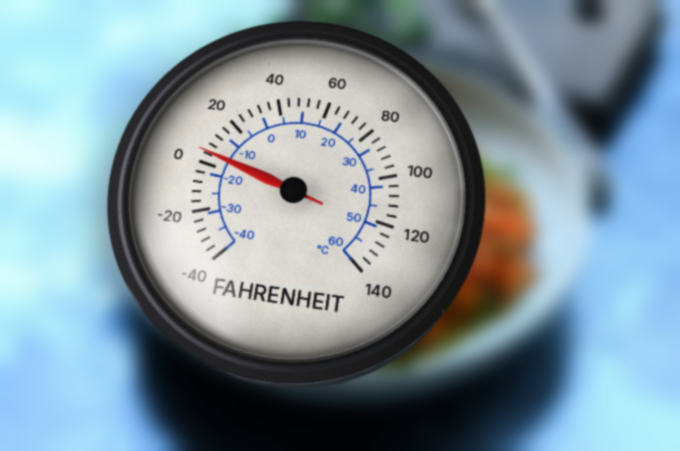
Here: 4 °F
